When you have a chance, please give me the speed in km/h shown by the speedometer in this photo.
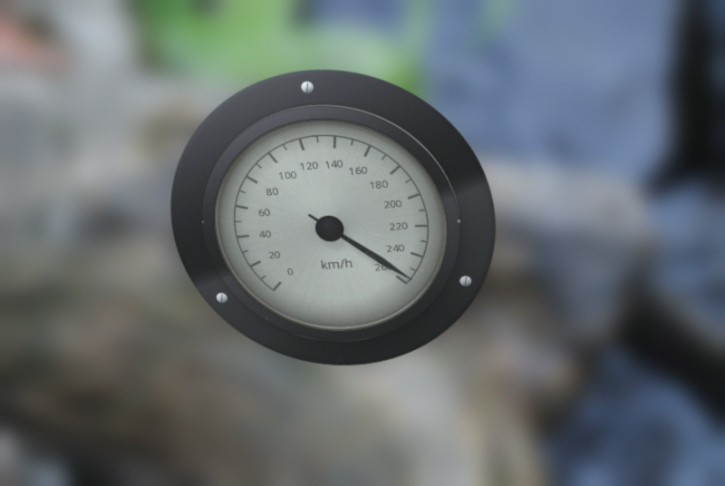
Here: 255 km/h
